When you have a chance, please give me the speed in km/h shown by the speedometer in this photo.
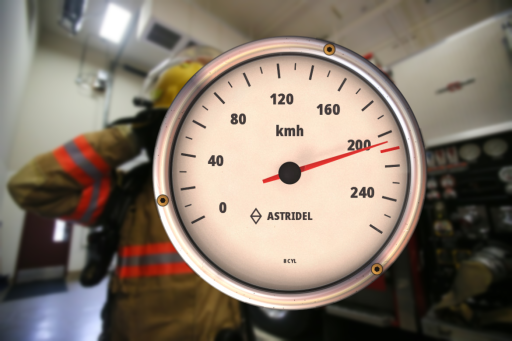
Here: 205 km/h
